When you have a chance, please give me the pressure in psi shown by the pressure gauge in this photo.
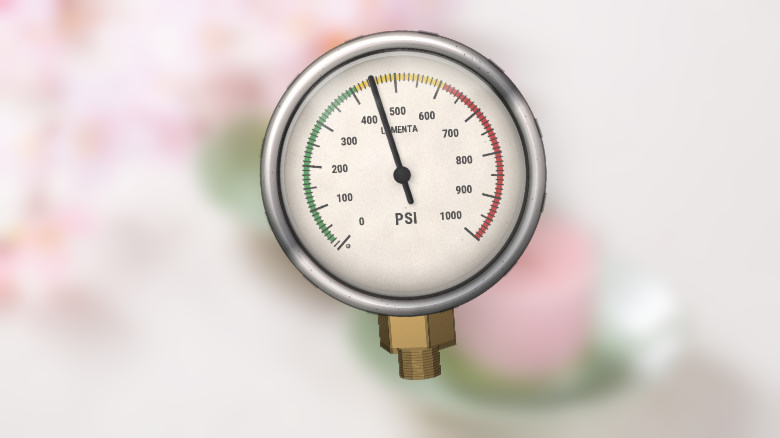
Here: 450 psi
